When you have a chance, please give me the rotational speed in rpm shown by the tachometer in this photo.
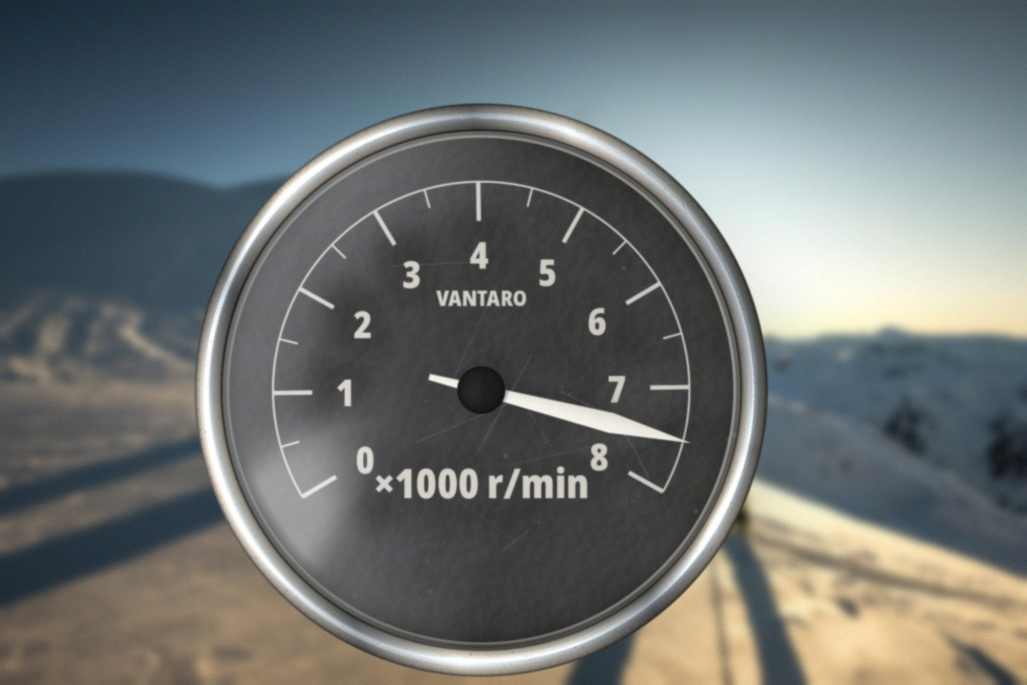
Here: 7500 rpm
